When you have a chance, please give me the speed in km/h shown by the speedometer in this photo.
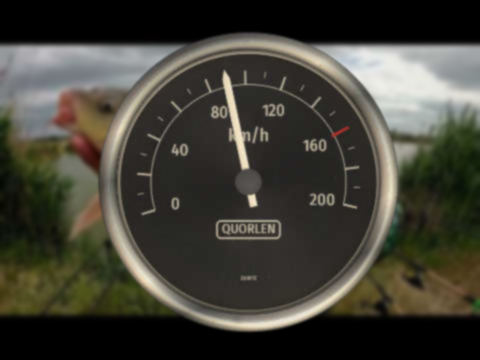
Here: 90 km/h
